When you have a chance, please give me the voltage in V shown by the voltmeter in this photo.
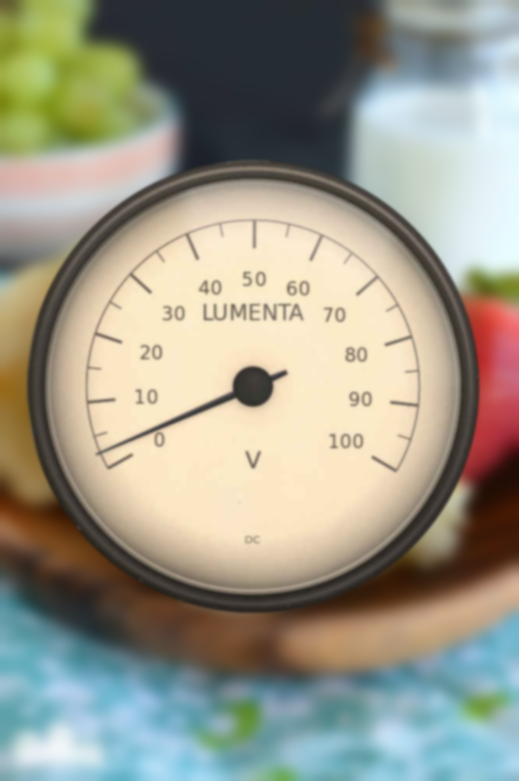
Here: 2.5 V
